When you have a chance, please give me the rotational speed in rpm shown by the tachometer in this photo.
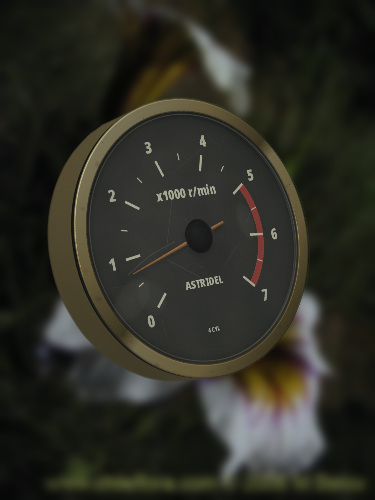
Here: 750 rpm
